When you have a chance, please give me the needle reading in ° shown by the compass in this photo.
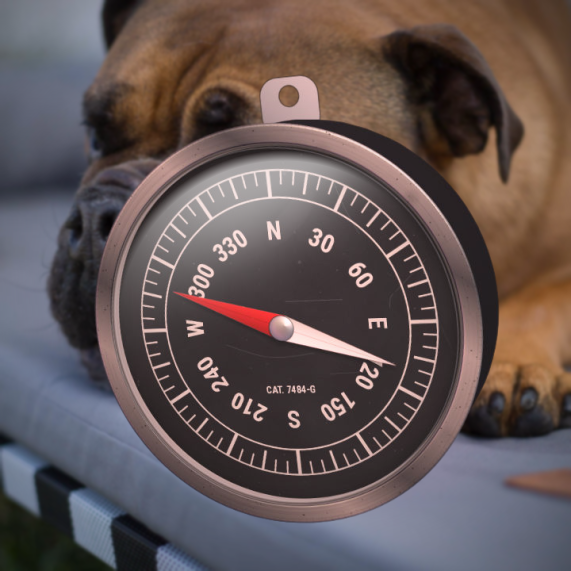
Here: 290 °
